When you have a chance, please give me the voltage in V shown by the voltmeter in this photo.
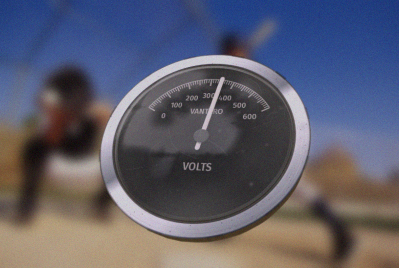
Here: 350 V
